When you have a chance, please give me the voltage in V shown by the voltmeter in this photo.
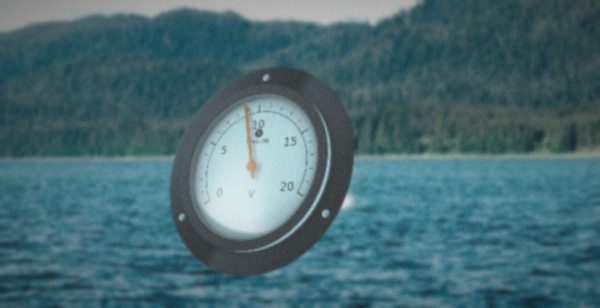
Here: 9 V
